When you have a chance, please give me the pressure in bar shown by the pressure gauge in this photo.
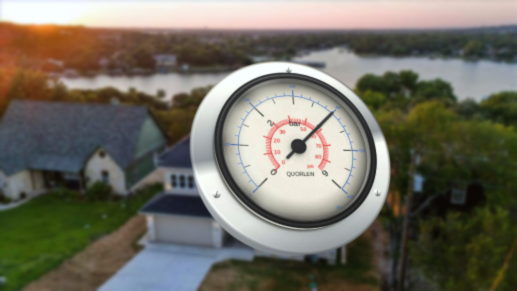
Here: 4 bar
